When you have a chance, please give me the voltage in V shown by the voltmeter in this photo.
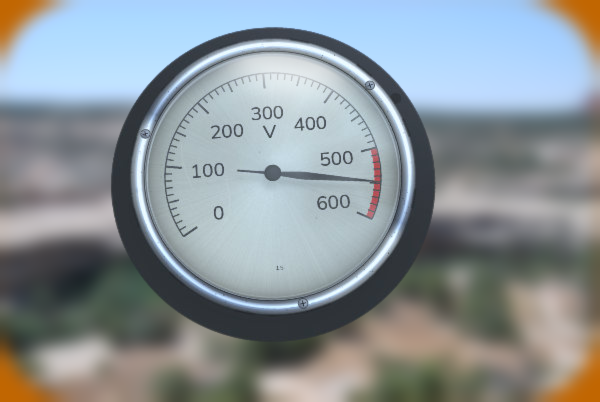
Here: 550 V
